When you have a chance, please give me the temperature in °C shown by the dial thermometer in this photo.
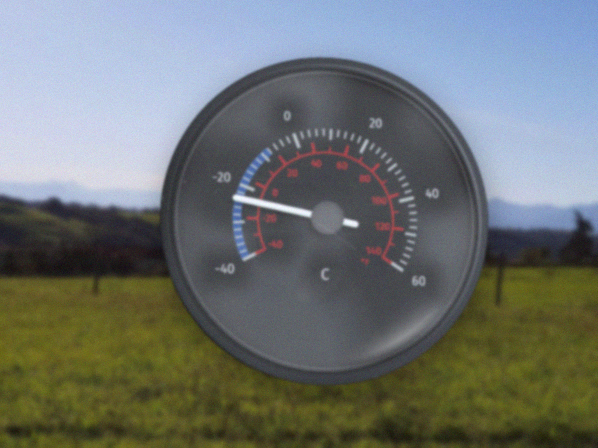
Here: -24 °C
